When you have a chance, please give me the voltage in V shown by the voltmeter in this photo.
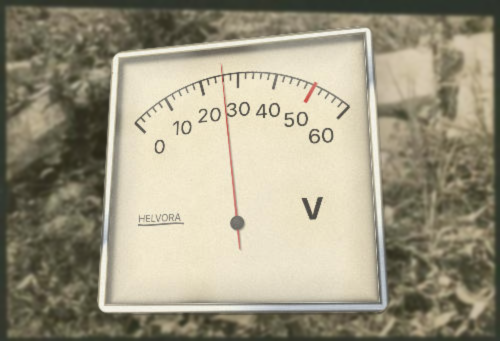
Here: 26 V
